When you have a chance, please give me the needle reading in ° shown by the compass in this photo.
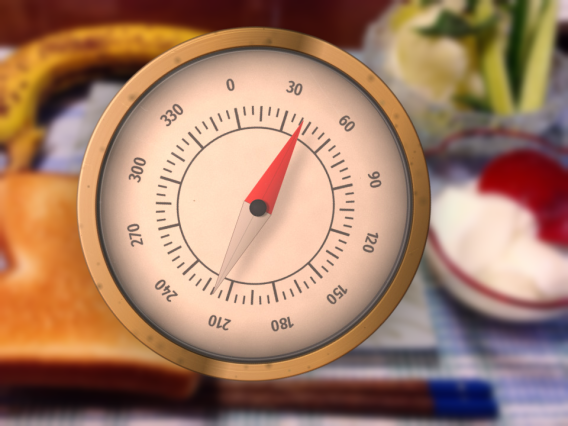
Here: 40 °
